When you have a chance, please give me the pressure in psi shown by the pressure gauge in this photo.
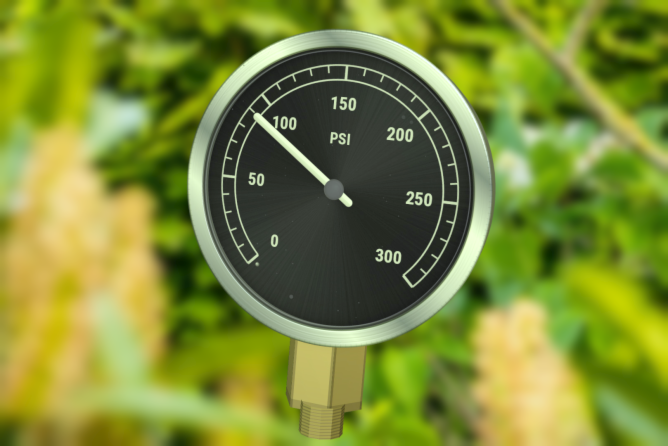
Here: 90 psi
